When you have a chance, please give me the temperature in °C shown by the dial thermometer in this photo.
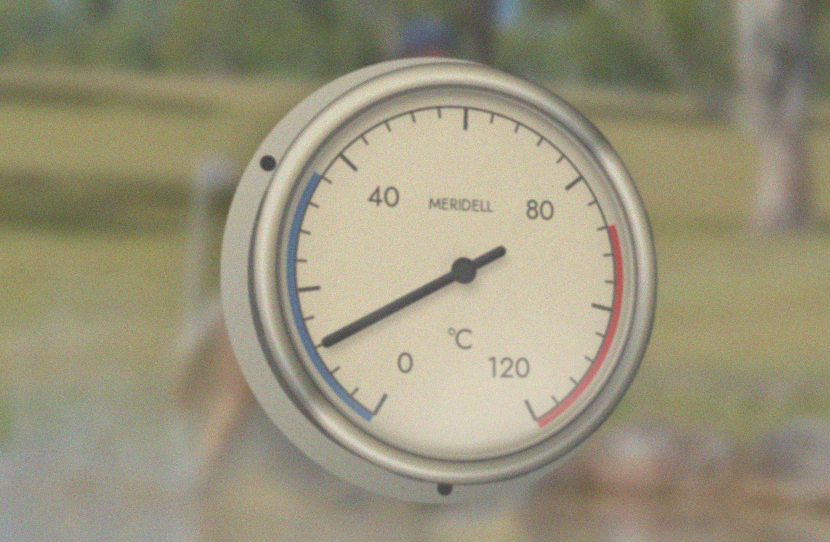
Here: 12 °C
